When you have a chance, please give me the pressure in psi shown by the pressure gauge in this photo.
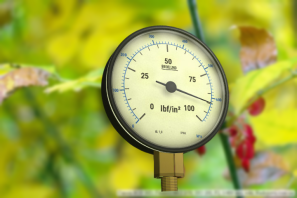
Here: 90 psi
